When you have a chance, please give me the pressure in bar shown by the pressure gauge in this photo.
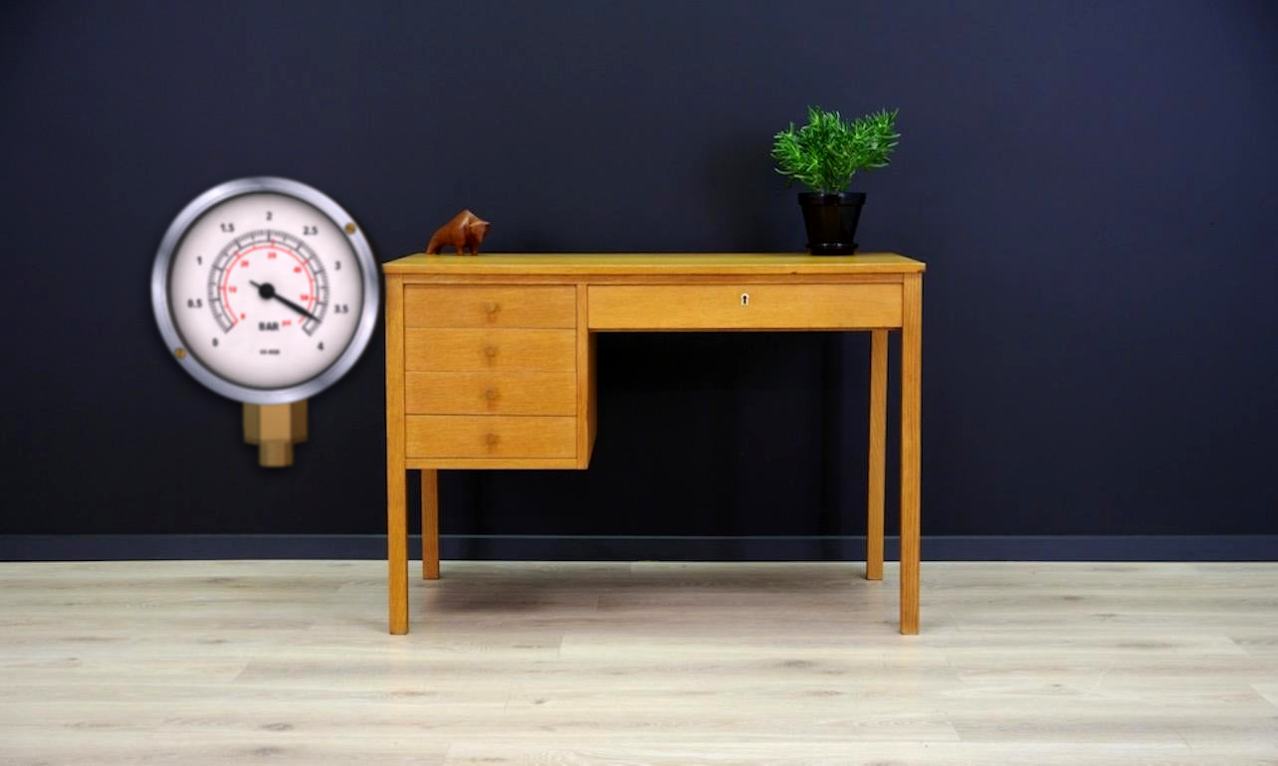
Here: 3.75 bar
